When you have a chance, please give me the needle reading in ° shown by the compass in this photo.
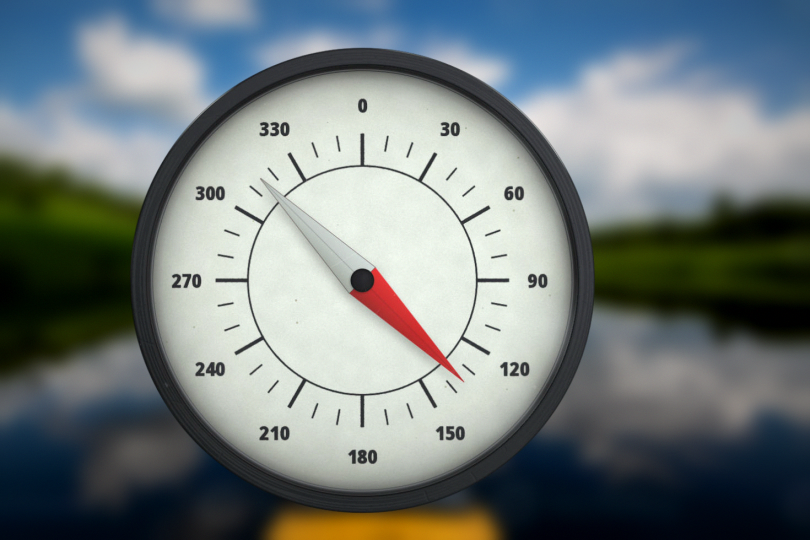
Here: 135 °
